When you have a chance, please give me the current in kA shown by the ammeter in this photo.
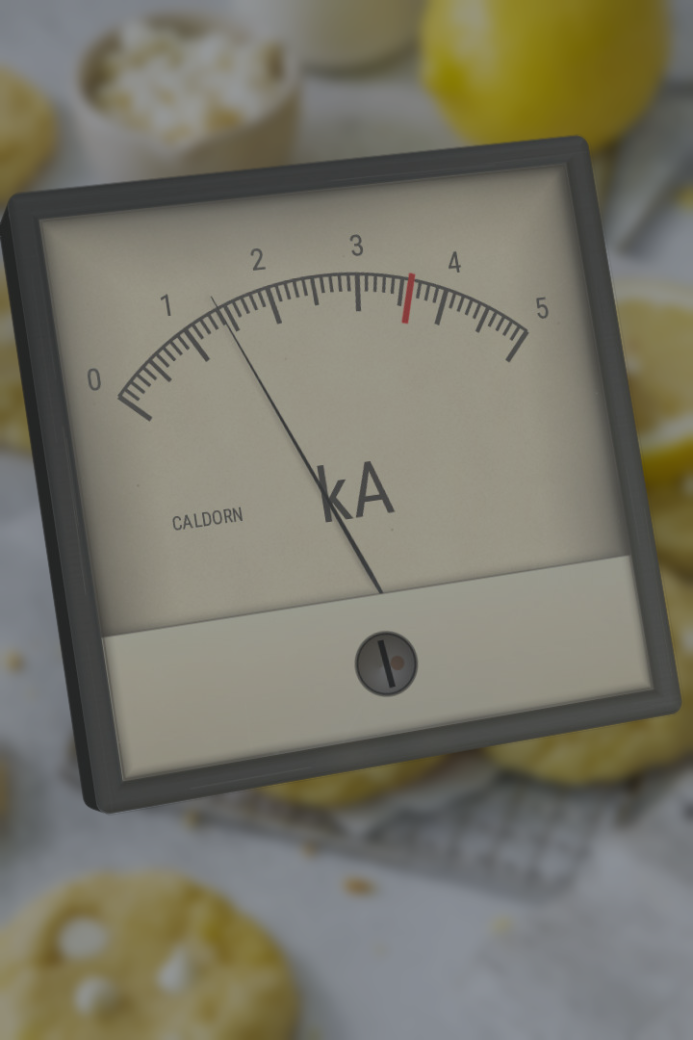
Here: 1.4 kA
